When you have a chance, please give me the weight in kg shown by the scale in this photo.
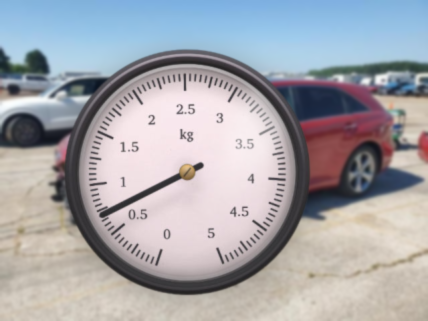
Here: 0.7 kg
